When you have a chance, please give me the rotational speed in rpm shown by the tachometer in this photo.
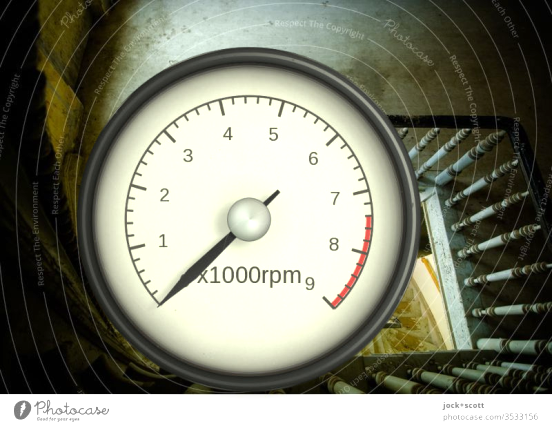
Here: 0 rpm
